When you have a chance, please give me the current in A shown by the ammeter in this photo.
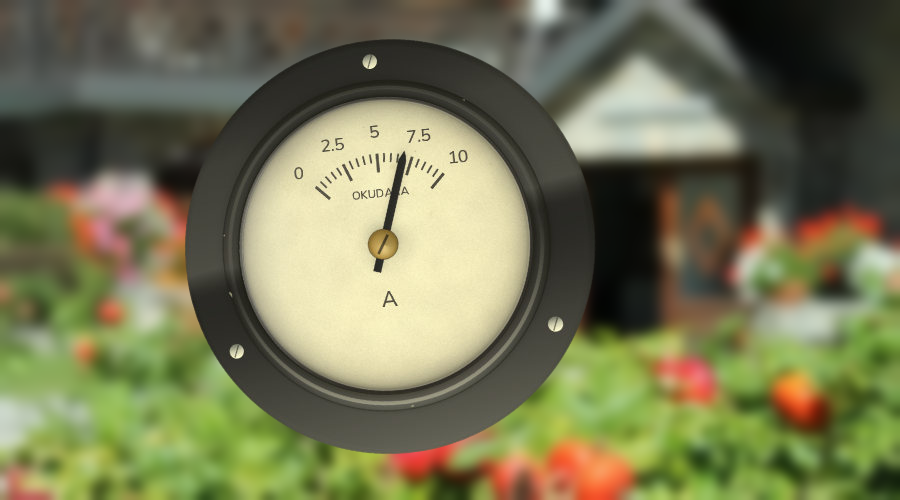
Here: 7 A
